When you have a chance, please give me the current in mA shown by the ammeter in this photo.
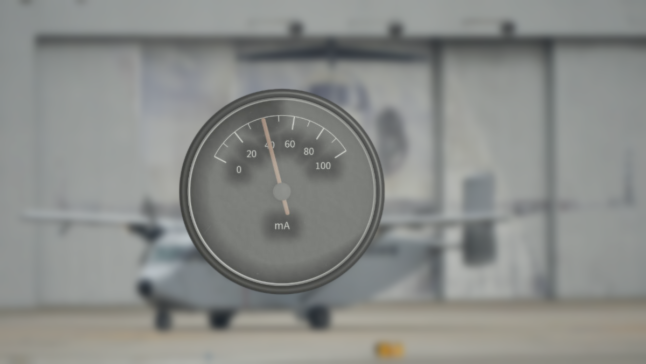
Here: 40 mA
